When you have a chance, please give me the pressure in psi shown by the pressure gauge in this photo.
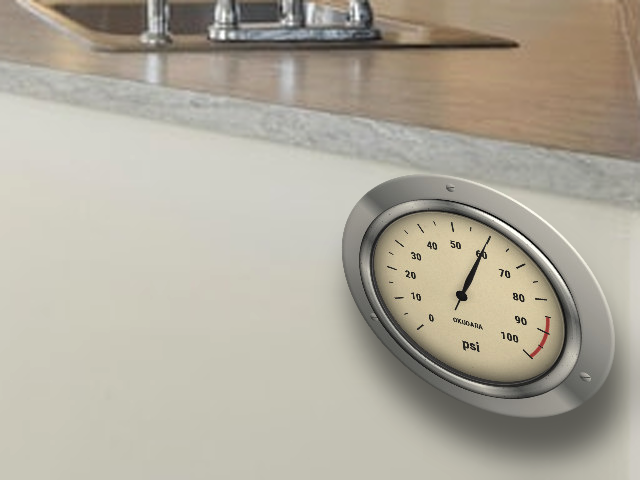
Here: 60 psi
